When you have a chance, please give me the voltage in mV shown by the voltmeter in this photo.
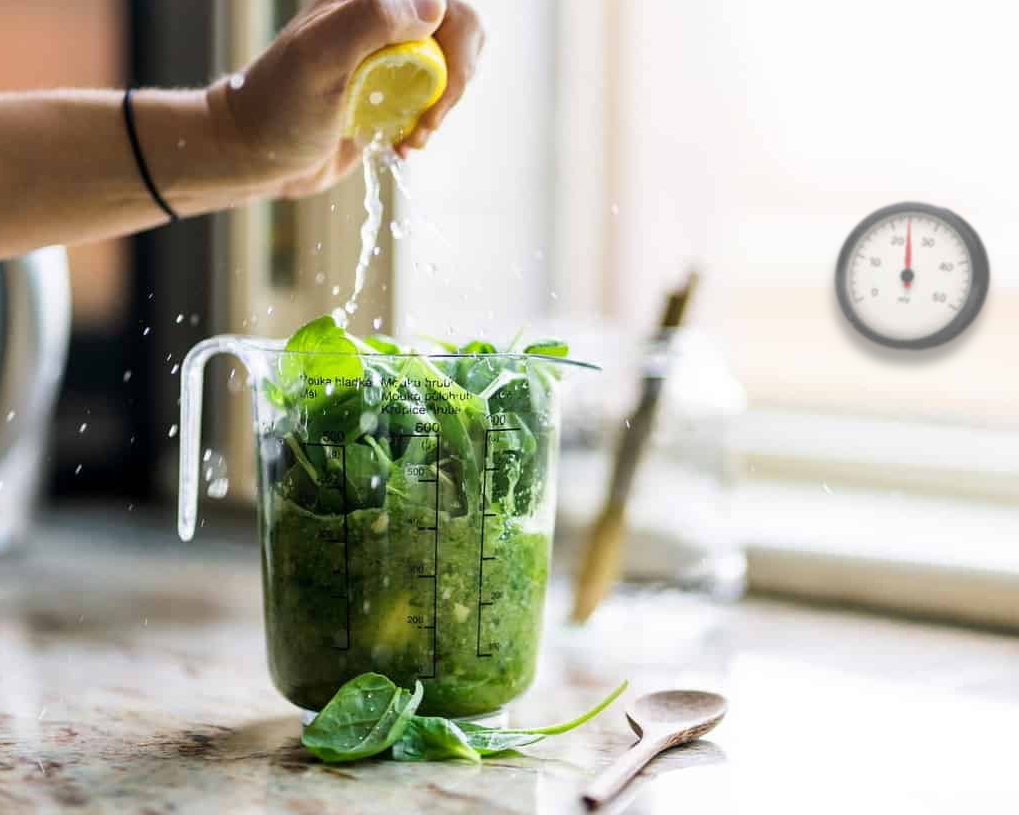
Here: 24 mV
